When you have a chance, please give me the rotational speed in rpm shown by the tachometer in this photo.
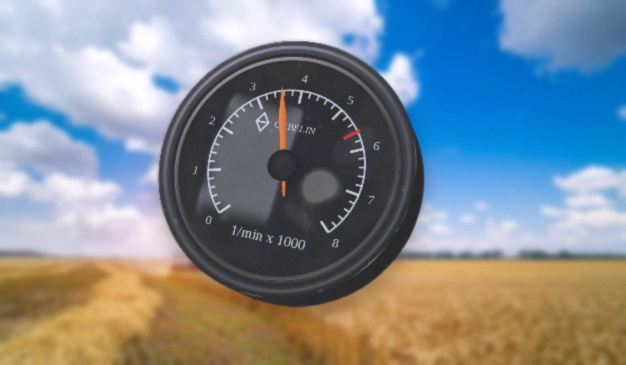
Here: 3600 rpm
